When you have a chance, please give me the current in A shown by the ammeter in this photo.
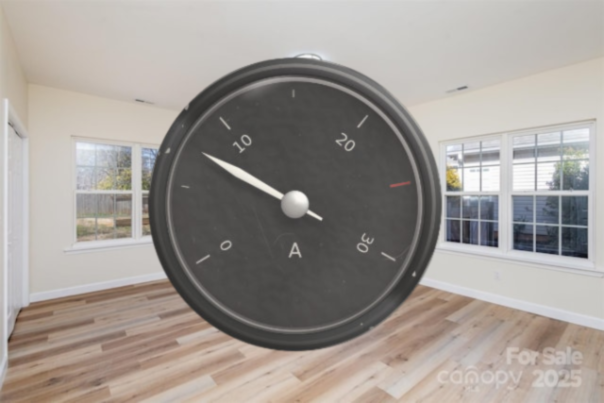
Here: 7.5 A
